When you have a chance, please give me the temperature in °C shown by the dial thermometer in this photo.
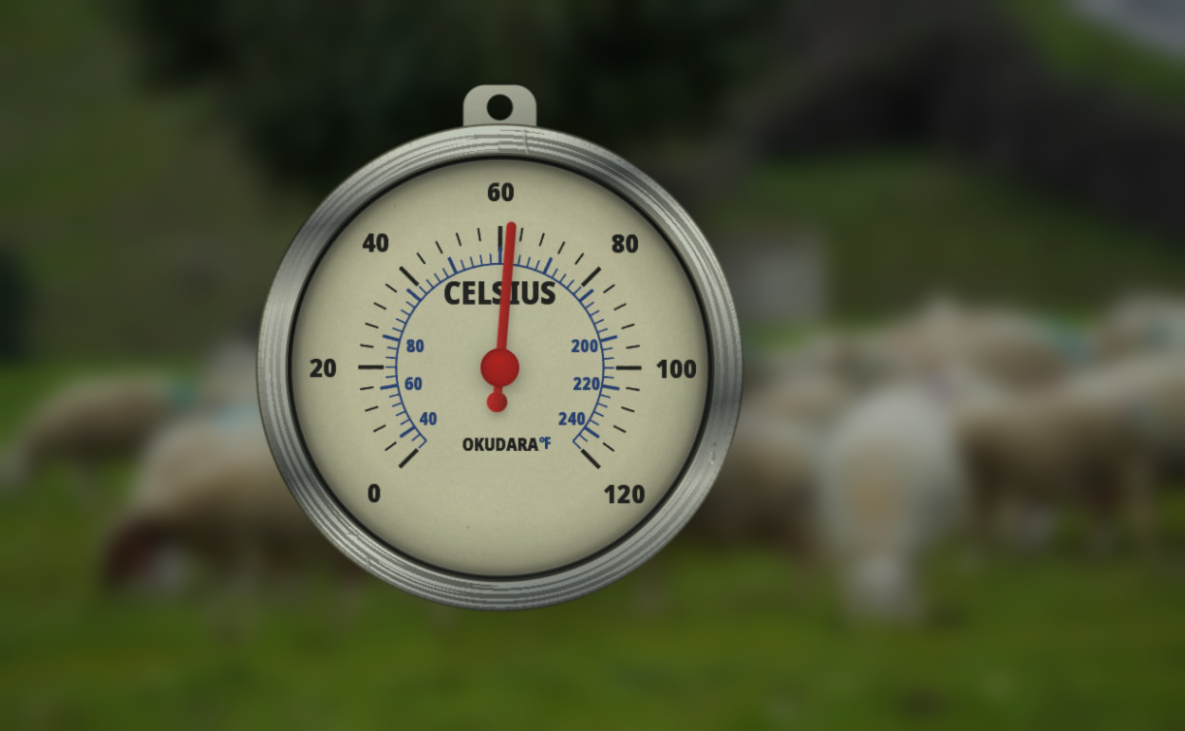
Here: 62 °C
